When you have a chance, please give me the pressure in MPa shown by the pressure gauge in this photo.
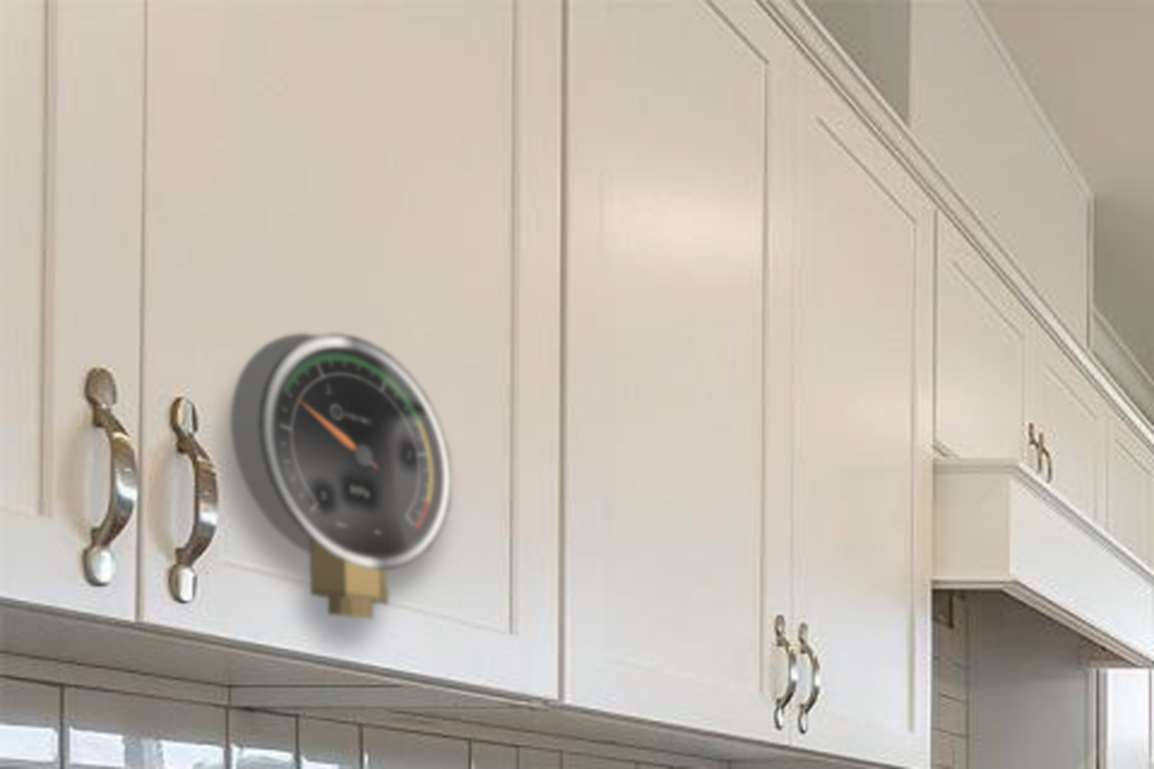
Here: 0.7 MPa
